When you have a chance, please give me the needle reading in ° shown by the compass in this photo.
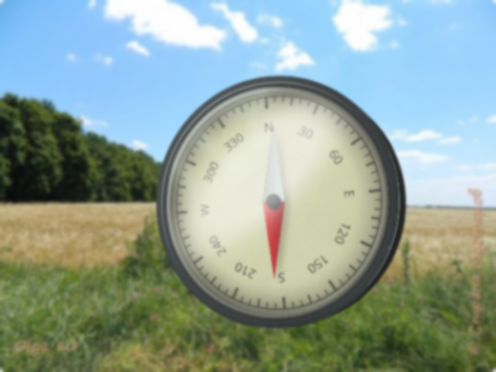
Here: 185 °
